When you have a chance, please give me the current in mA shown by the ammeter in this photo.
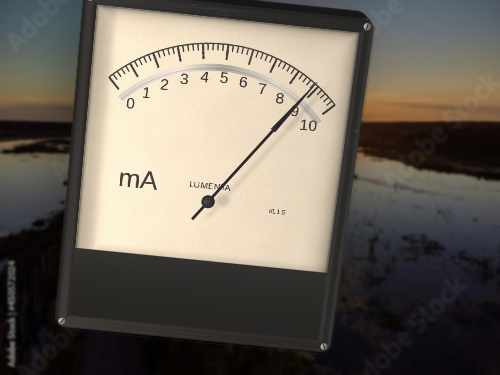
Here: 8.8 mA
